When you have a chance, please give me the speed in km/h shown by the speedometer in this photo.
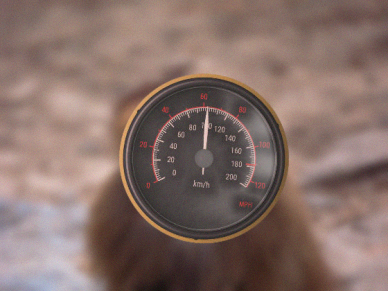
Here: 100 km/h
